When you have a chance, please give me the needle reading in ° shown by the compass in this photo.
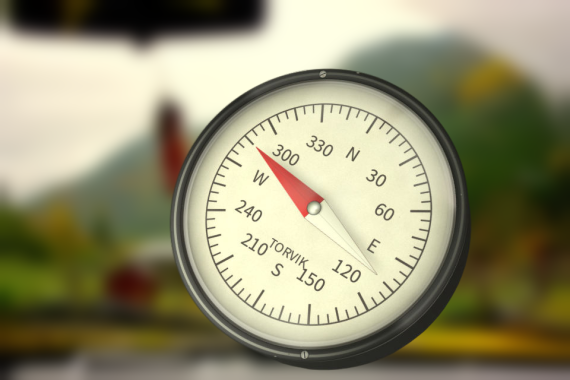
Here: 285 °
